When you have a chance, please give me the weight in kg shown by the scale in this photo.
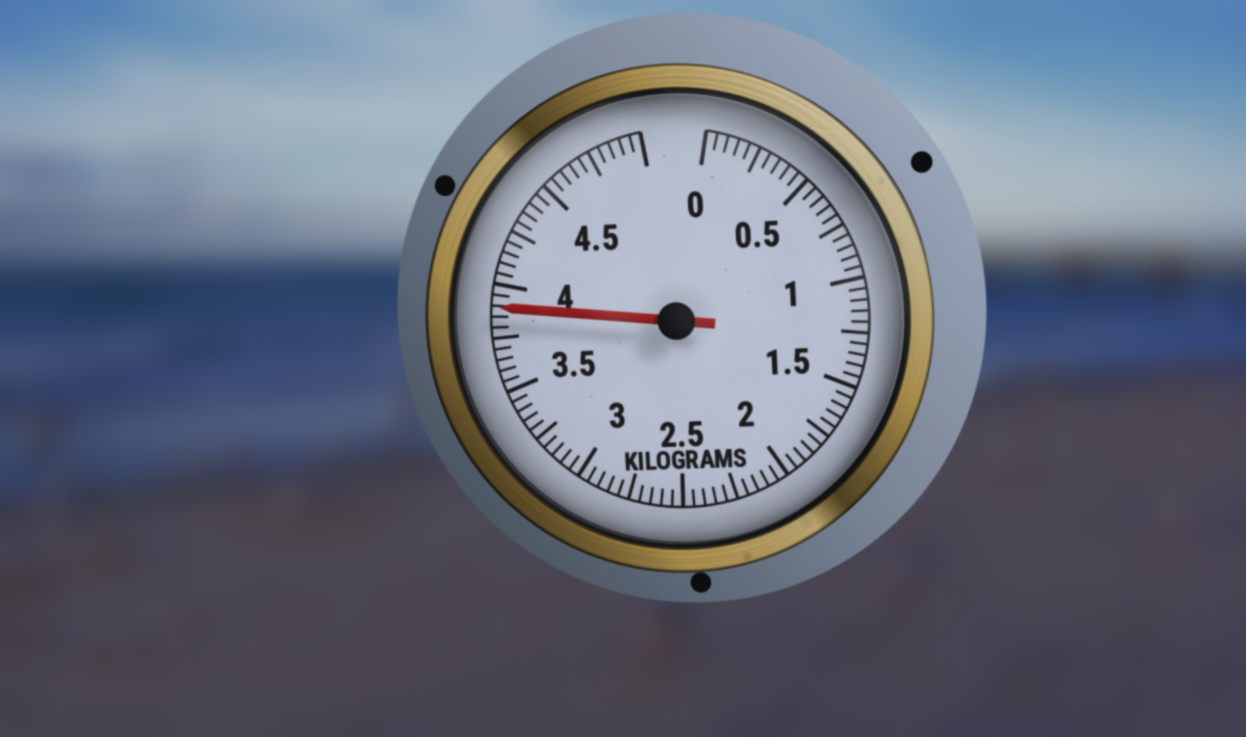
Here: 3.9 kg
